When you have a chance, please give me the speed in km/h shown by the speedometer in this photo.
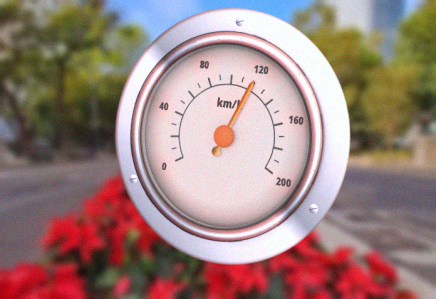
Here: 120 km/h
